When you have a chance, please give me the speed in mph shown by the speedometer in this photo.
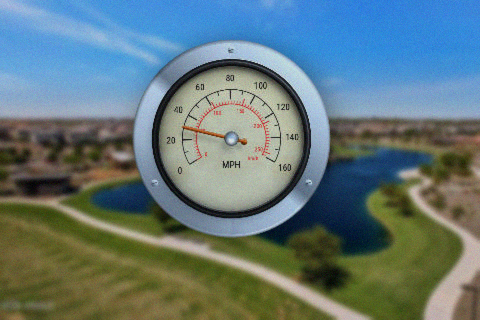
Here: 30 mph
